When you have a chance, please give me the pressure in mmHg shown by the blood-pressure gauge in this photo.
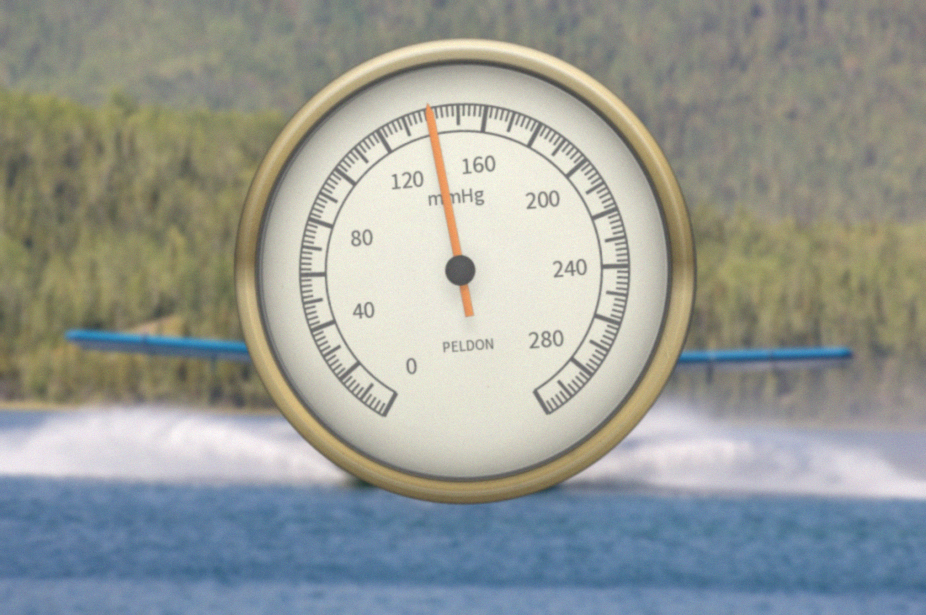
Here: 140 mmHg
